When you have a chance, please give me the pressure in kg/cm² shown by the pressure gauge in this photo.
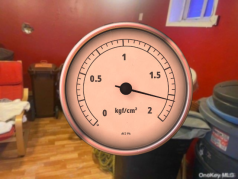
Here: 1.8 kg/cm²
